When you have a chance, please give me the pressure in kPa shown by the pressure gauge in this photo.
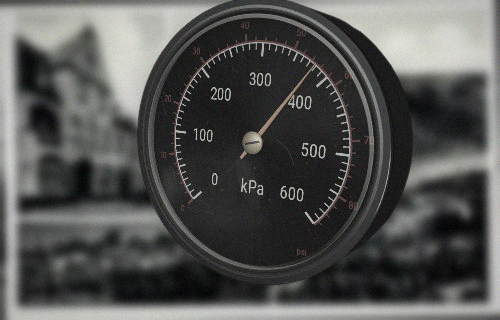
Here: 380 kPa
